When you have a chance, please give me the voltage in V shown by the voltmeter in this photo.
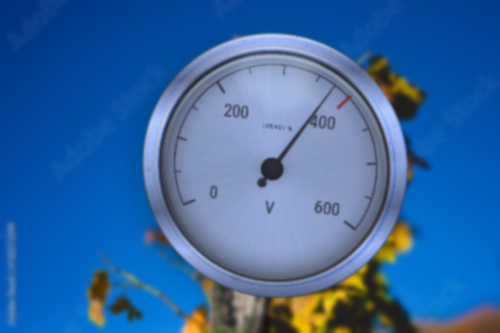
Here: 375 V
